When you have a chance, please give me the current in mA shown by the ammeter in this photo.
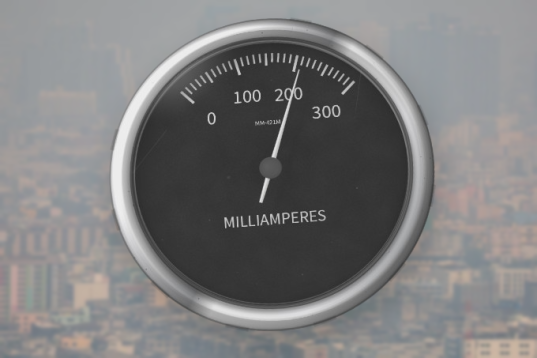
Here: 210 mA
